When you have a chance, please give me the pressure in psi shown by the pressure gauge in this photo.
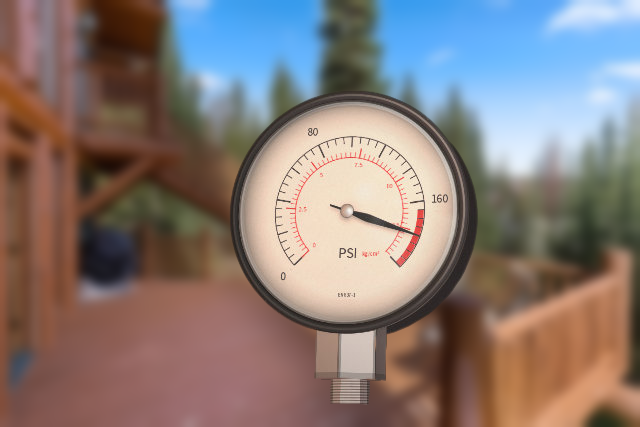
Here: 180 psi
